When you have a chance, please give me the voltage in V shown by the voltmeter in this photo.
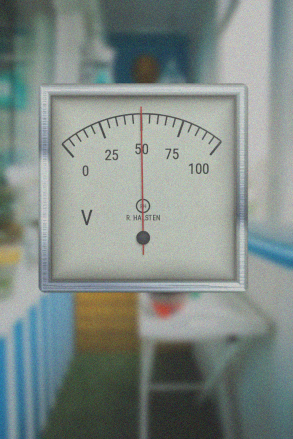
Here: 50 V
